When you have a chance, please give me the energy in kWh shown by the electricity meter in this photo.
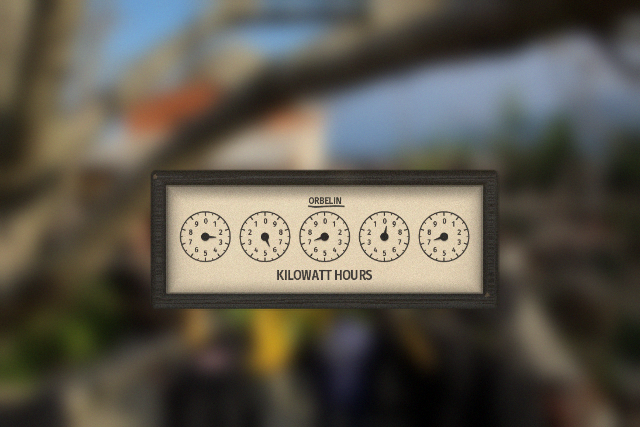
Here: 25697 kWh
